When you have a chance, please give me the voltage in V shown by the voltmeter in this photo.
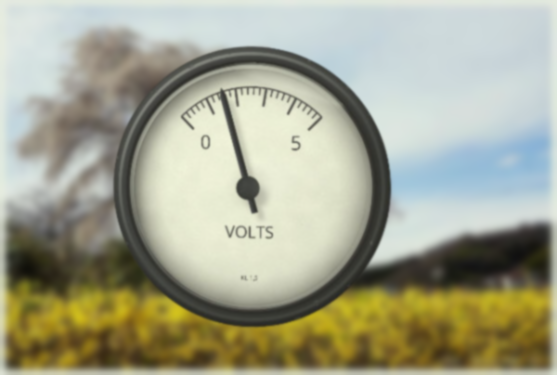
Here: 1.6 V
